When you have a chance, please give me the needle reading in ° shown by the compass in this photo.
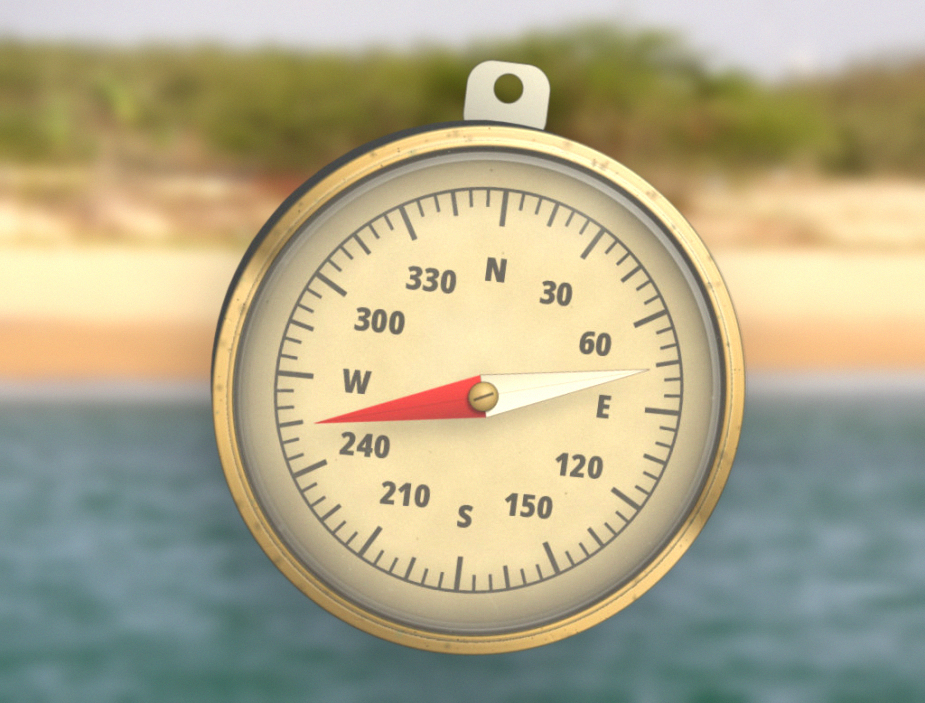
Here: 255 °
